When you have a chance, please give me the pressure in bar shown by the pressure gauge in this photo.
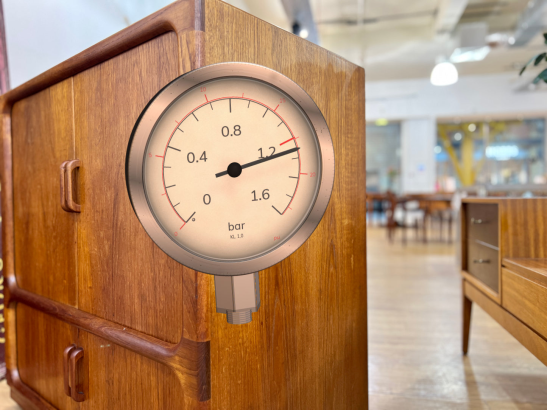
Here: 1.25 bar
